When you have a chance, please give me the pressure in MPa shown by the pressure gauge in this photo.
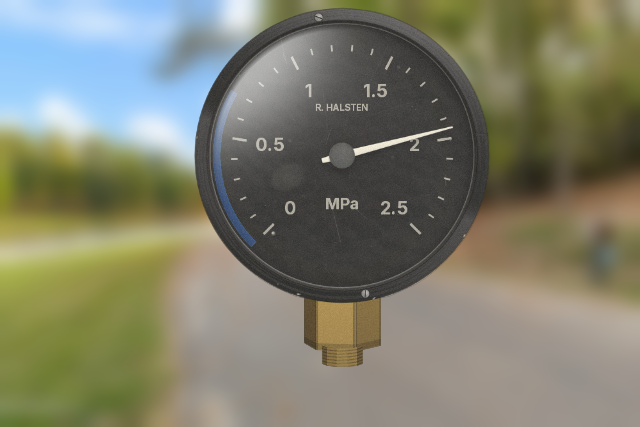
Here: 1.95 MPa
